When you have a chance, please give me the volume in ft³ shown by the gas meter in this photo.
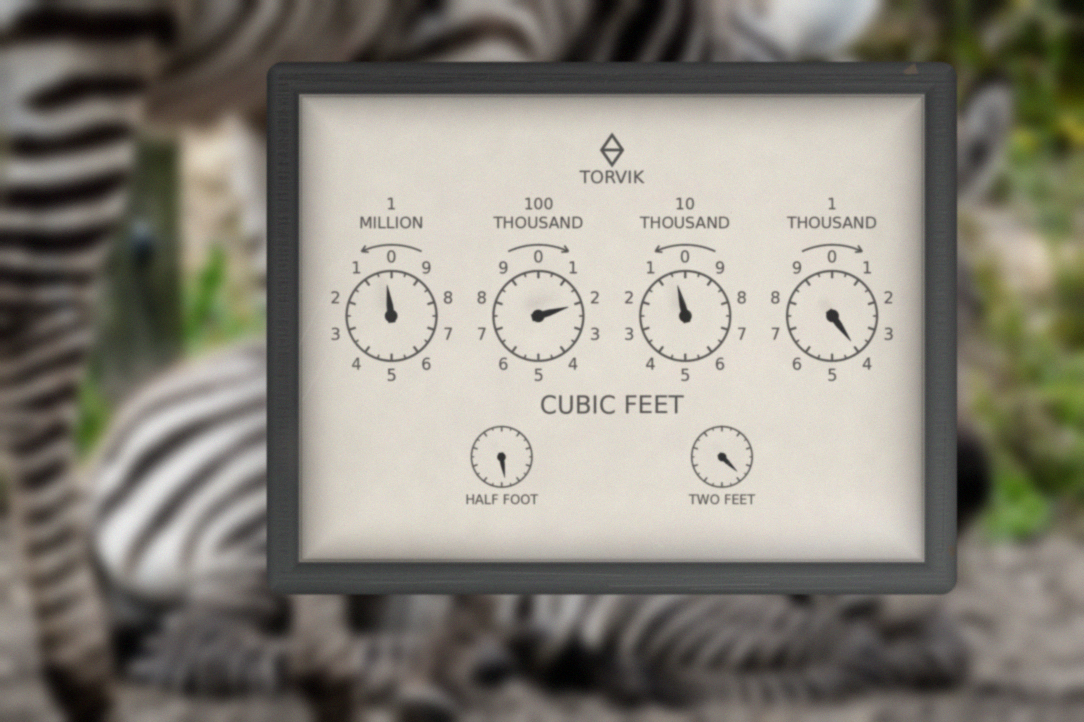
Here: 20400 ft³
